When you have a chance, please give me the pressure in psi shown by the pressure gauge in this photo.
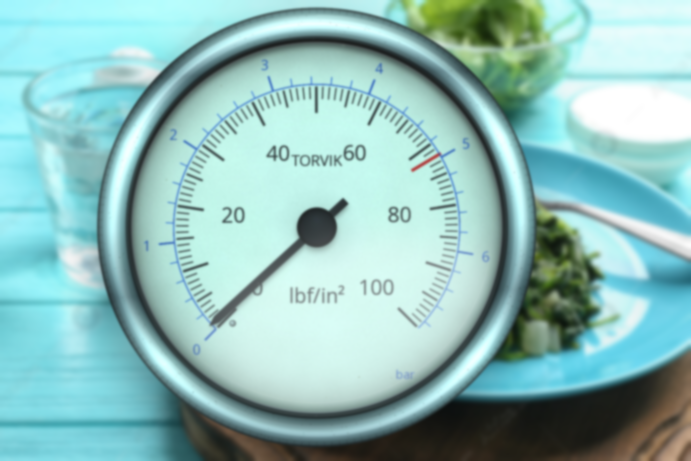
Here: 1 psi
